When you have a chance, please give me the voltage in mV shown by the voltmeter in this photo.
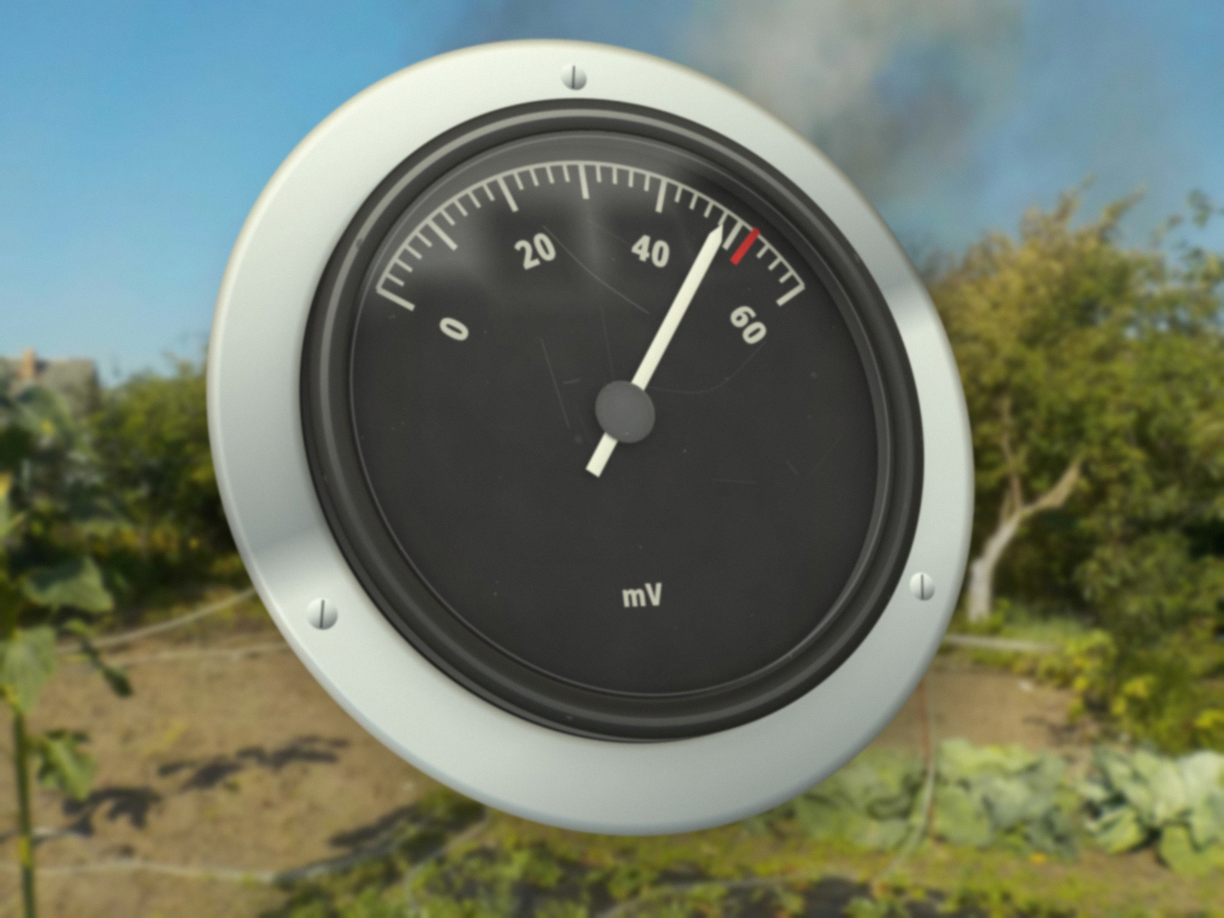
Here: 48 mV
